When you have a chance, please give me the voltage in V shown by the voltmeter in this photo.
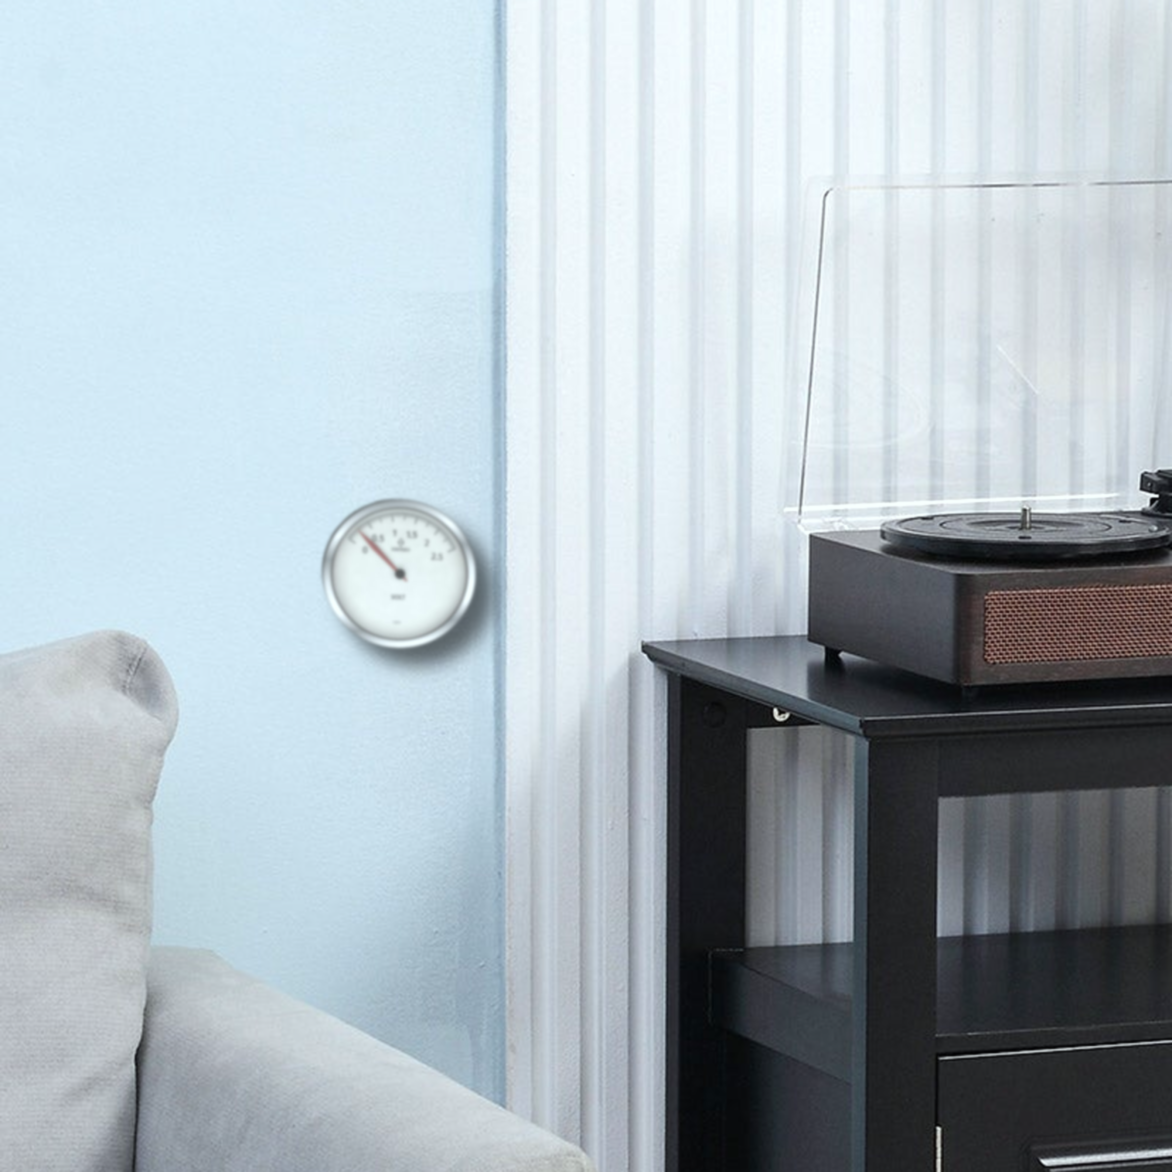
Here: 0.25 V
